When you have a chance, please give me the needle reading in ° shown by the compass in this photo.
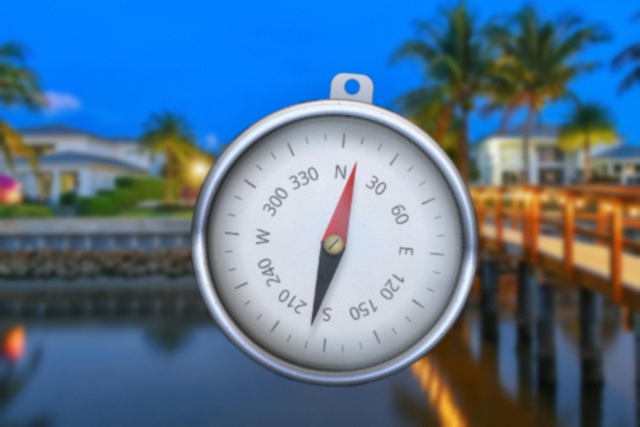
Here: 10 °
